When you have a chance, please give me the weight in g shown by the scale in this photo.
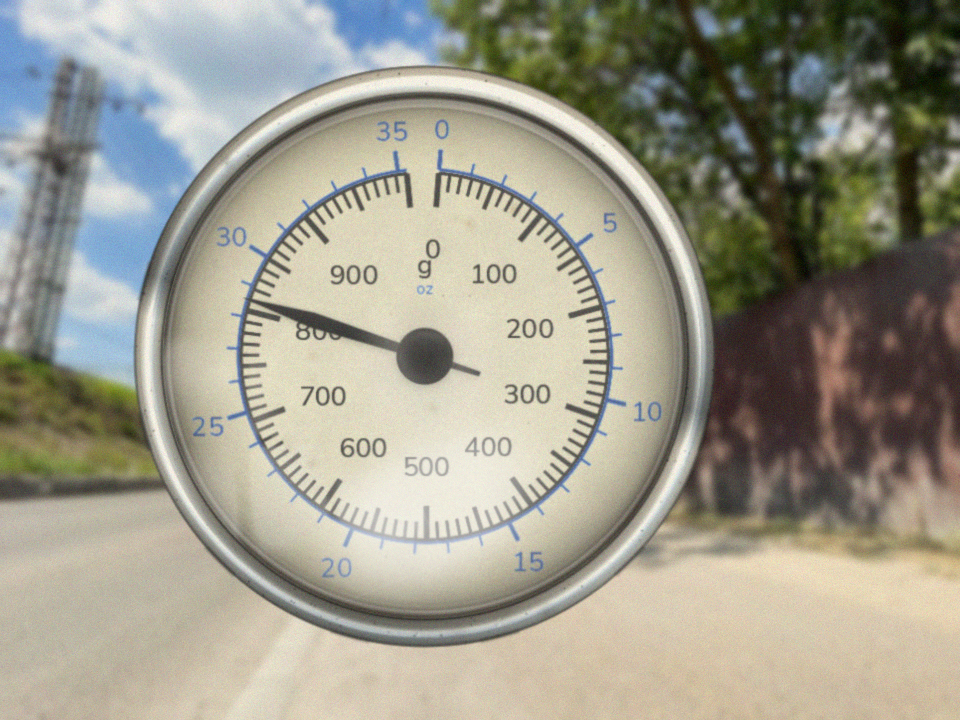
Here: 810 g
